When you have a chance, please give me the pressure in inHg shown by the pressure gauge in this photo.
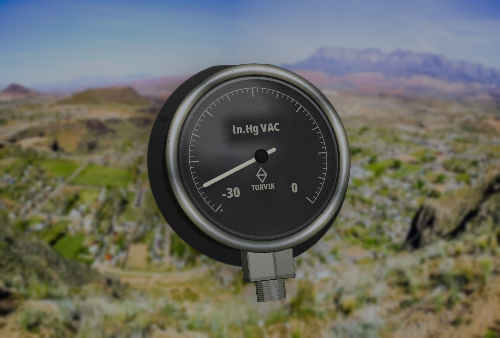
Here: -27.5 inHg
